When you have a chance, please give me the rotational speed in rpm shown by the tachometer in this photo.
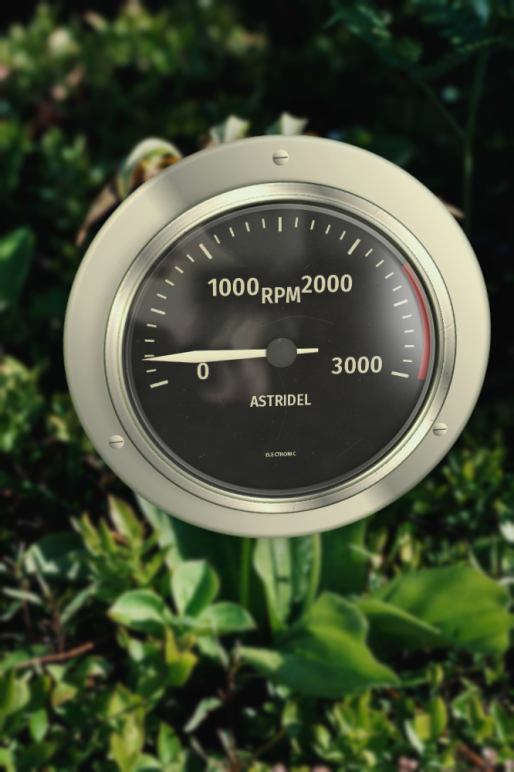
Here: 200 rpm
